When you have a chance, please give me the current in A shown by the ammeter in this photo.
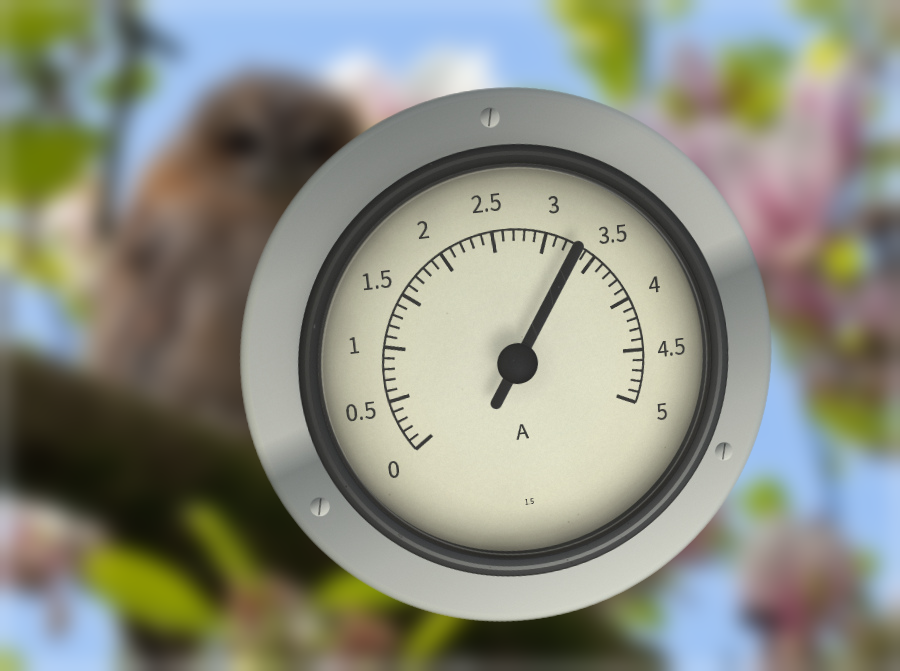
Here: 3.3 A
